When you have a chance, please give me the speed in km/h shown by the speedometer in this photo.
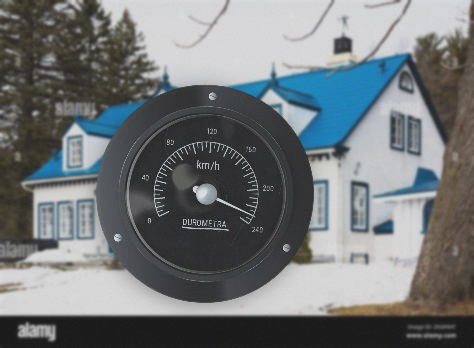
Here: 230 km/h
